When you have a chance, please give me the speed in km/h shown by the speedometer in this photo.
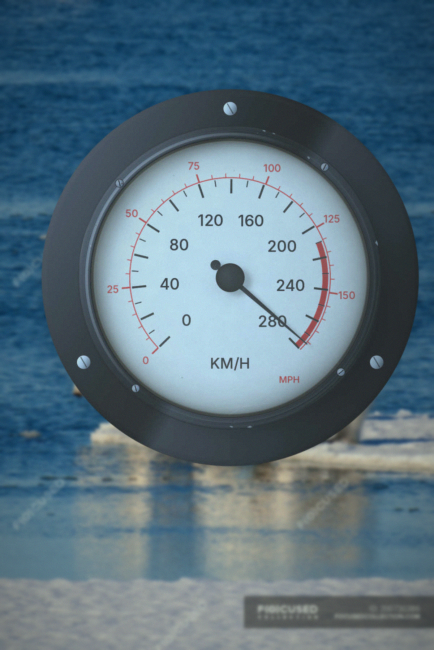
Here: 275 km/h
